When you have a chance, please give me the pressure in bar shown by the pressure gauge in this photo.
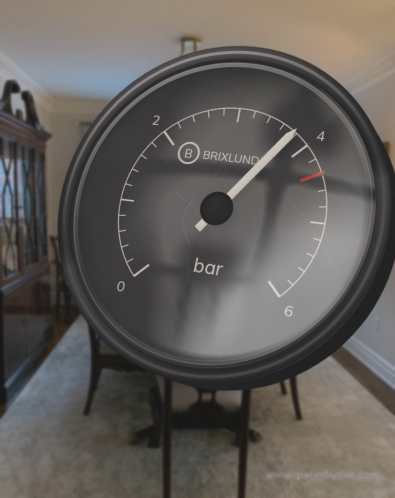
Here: 3.8 bar
